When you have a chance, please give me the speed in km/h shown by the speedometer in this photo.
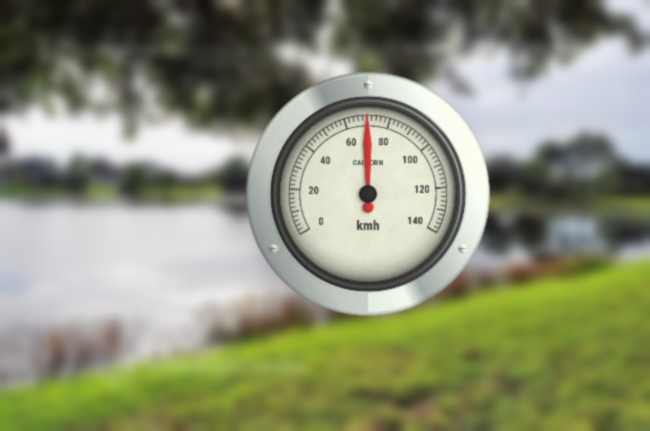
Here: 70 km/h
